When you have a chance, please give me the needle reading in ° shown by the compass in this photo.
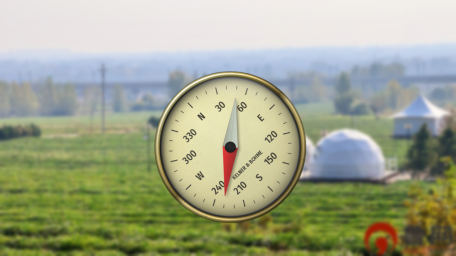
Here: 230 °
